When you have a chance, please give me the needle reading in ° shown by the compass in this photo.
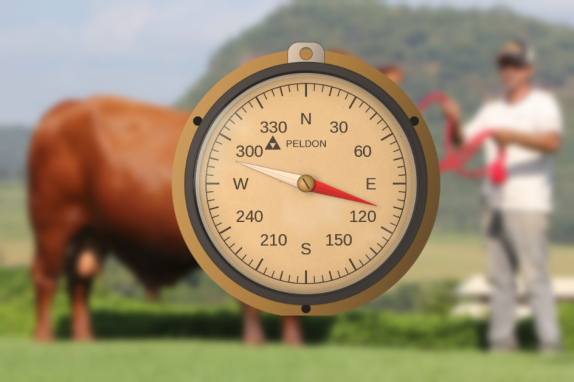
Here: 107.5 °
